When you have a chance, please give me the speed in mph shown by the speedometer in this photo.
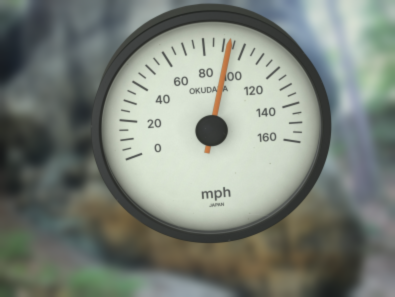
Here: 92.5 mph
